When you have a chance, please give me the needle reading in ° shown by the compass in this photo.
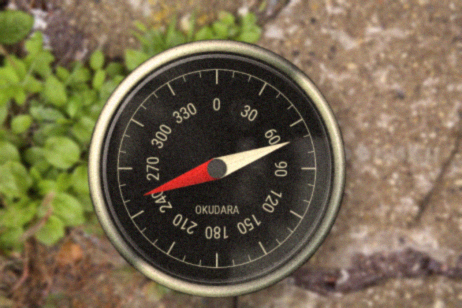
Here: 250 °
